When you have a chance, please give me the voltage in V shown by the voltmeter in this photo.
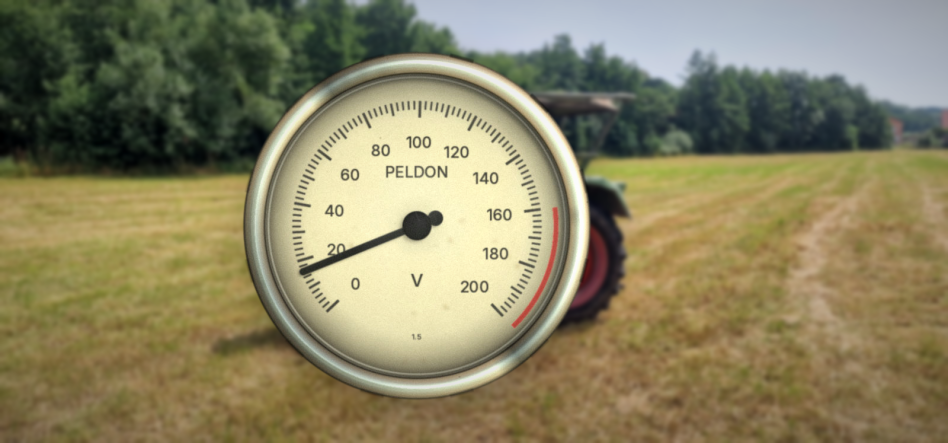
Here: 16 V
